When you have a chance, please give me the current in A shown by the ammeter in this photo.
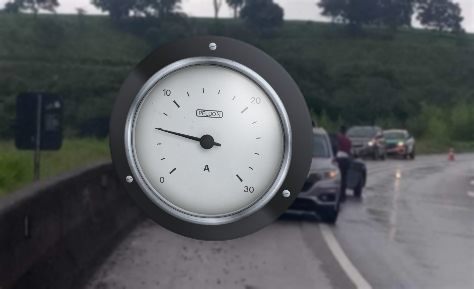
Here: 6 A
